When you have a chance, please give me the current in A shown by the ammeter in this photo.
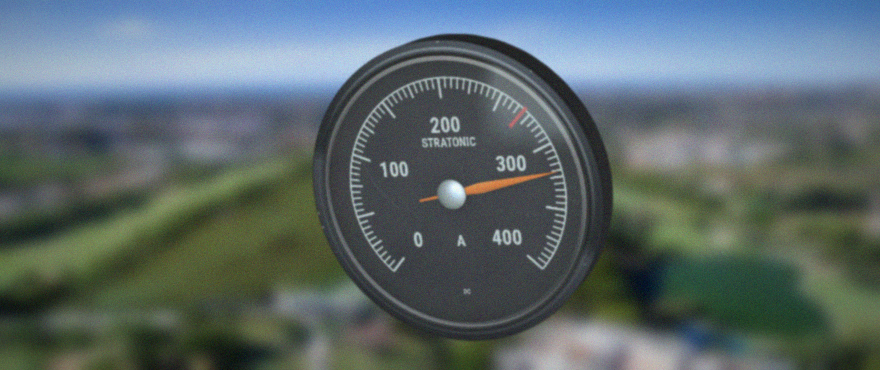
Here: 320 A
